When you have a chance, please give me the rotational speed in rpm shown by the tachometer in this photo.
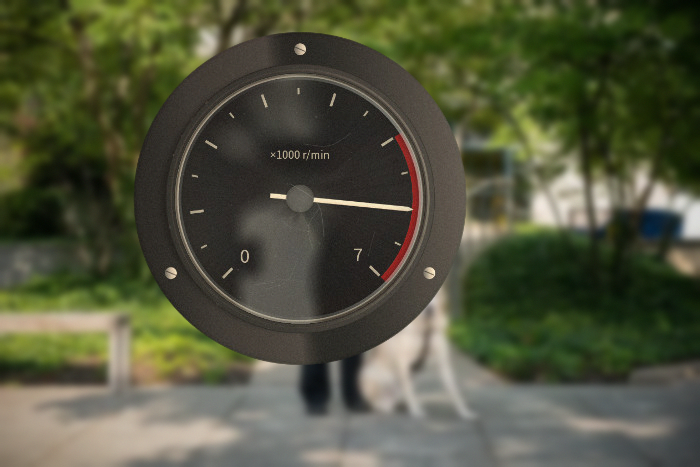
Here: 6000 rpm
